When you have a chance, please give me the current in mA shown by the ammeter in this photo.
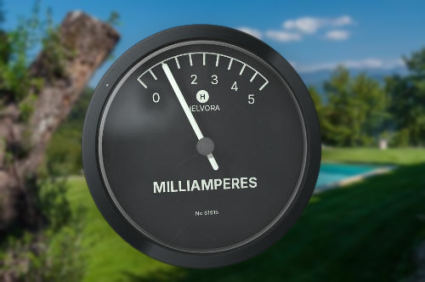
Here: 1 mA
